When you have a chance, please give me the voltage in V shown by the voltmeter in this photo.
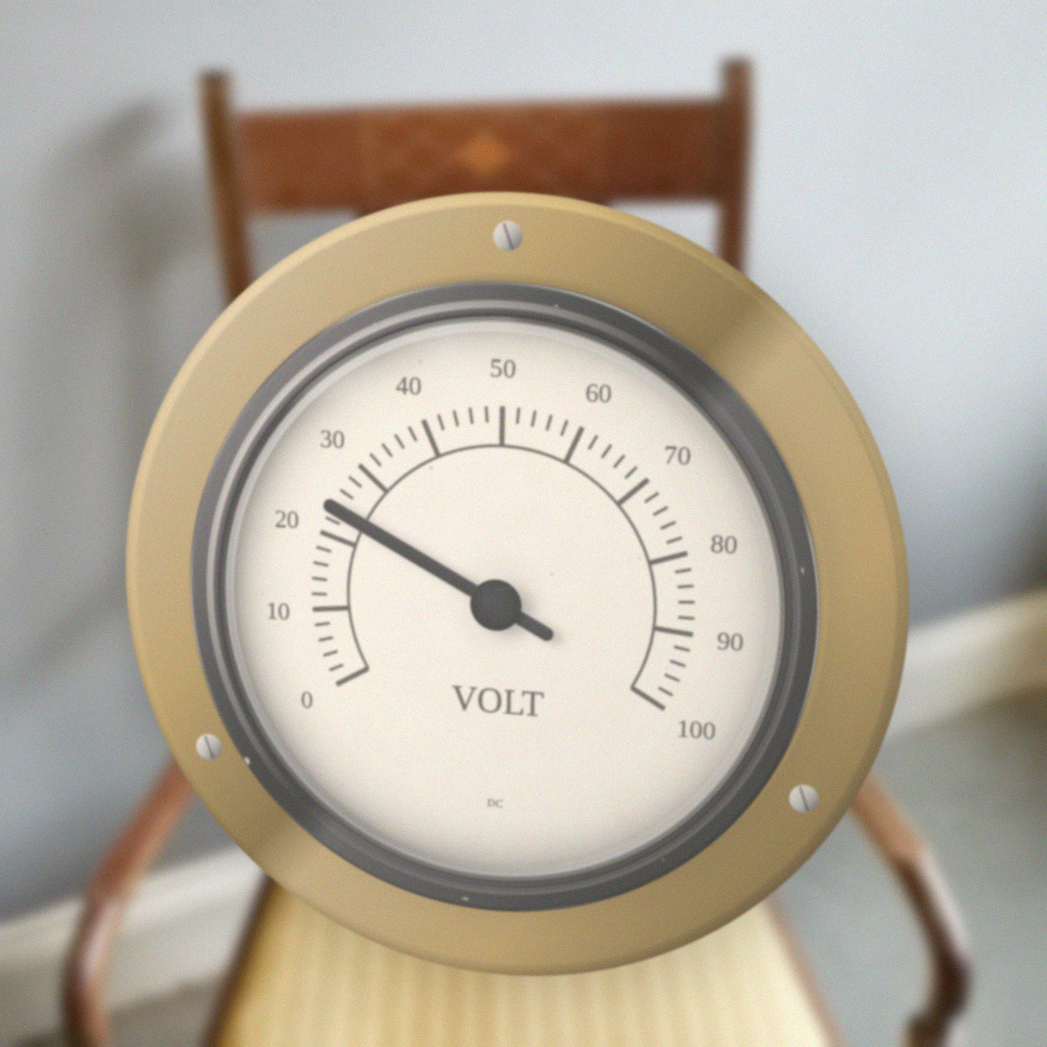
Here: 24 V
